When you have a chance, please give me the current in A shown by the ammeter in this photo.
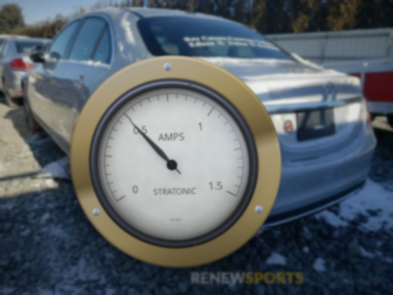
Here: 0.5 A
